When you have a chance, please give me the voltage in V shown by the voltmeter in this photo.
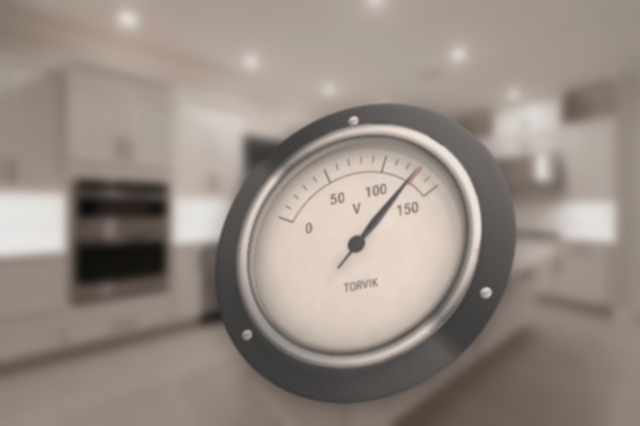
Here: 130 V
